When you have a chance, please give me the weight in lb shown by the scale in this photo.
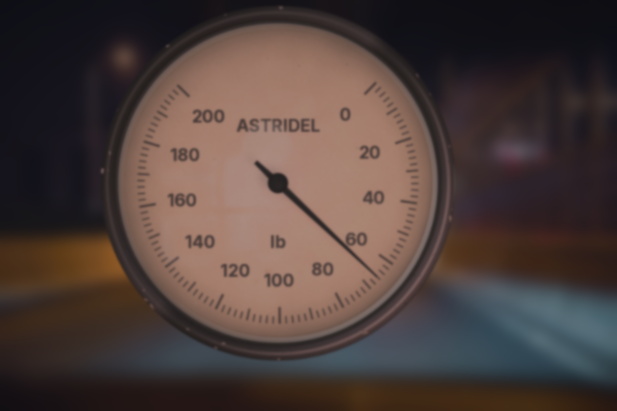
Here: 66 lb
